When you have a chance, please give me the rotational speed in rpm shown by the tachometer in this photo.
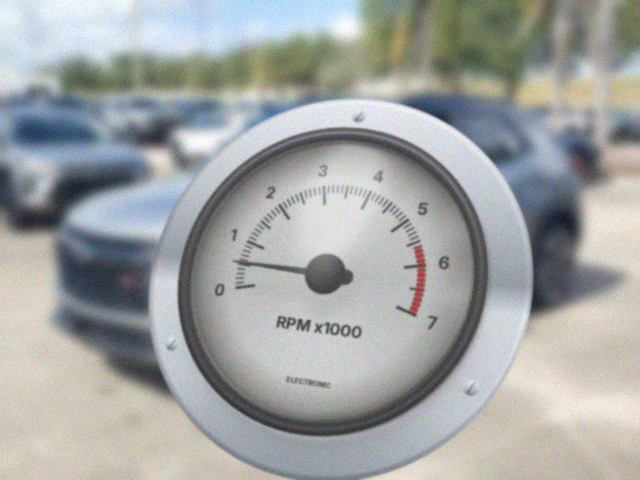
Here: 500 rpm
